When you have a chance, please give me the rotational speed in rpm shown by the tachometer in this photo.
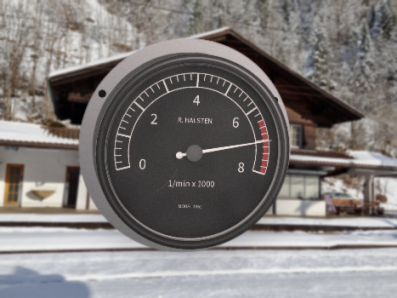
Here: 7000 rpm
